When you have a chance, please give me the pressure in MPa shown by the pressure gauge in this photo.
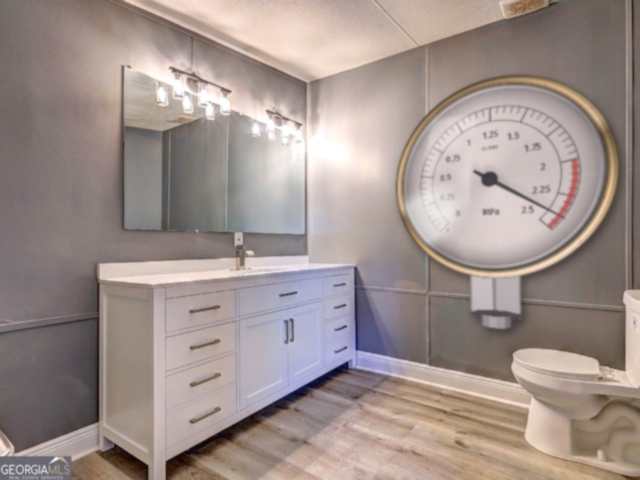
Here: 2.4 MPa
